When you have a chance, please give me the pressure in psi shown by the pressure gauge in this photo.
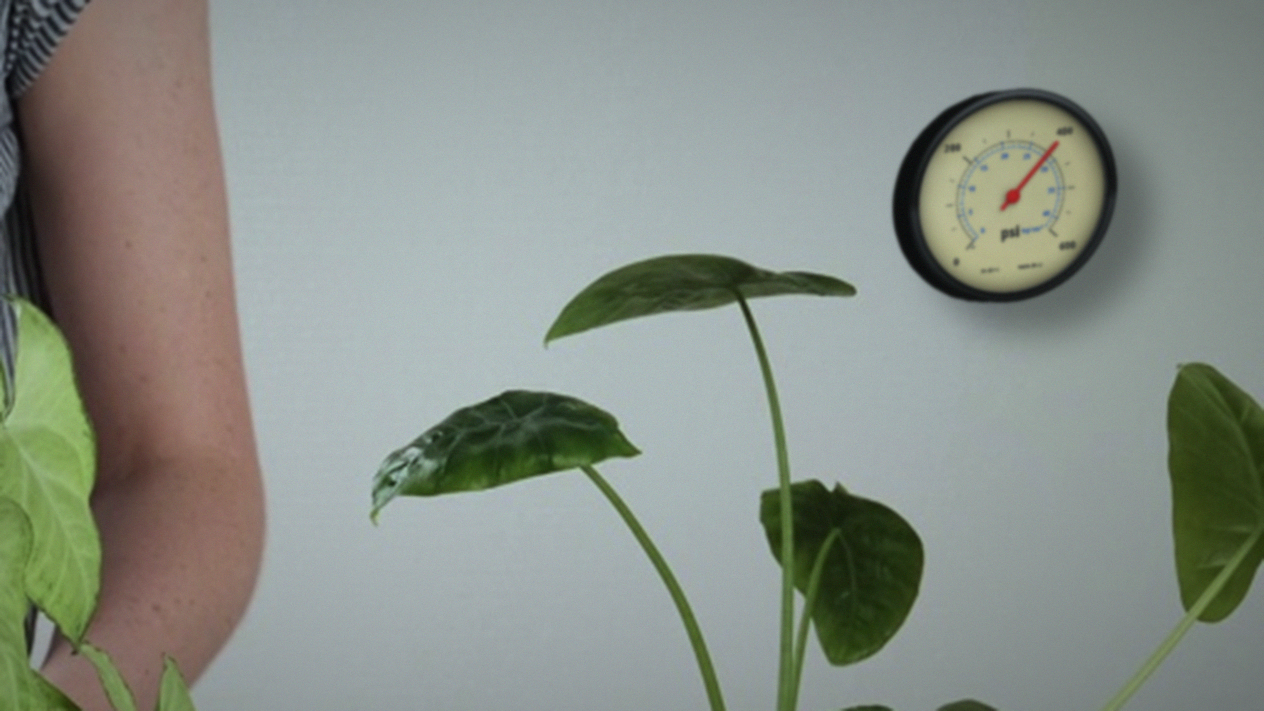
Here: 400 psi
